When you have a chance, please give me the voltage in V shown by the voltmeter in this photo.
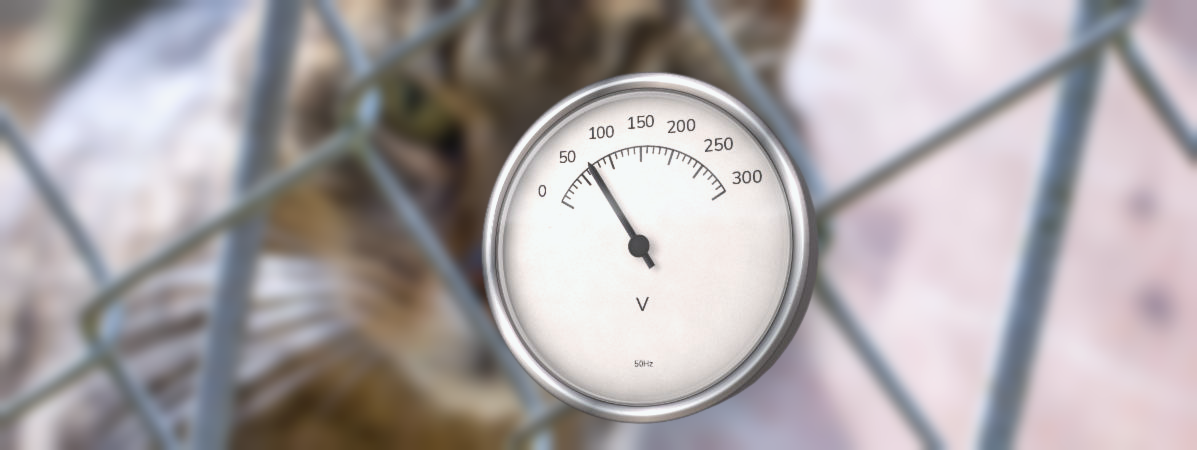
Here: 70 V
